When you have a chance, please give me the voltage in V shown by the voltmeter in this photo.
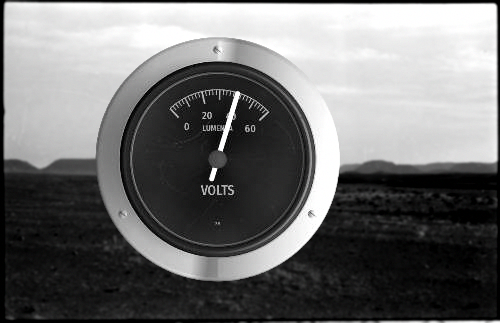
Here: 40 V
